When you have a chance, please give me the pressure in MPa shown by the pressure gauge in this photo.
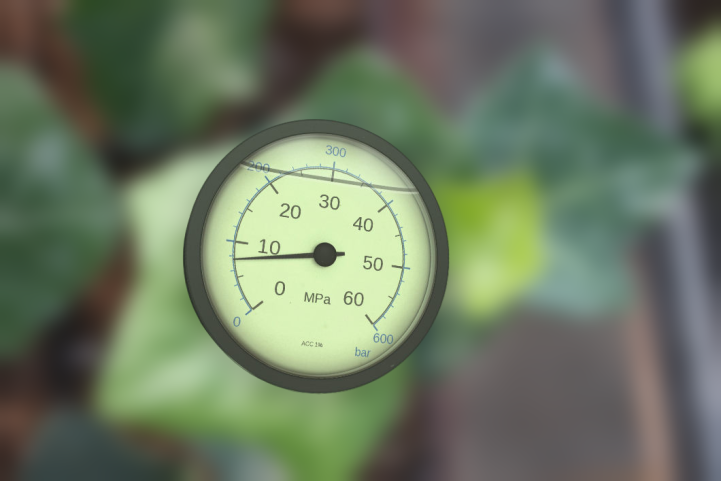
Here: 7.5 MPa
